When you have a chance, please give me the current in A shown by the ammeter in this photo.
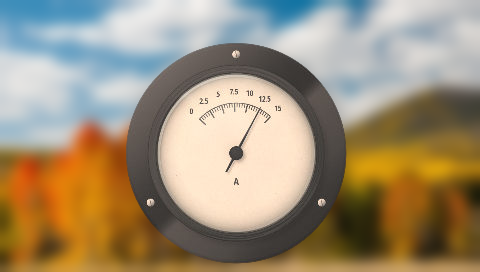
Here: 12.5 A
